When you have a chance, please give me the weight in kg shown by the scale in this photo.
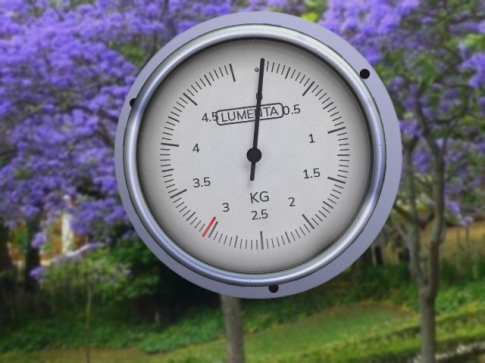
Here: 0 kg
